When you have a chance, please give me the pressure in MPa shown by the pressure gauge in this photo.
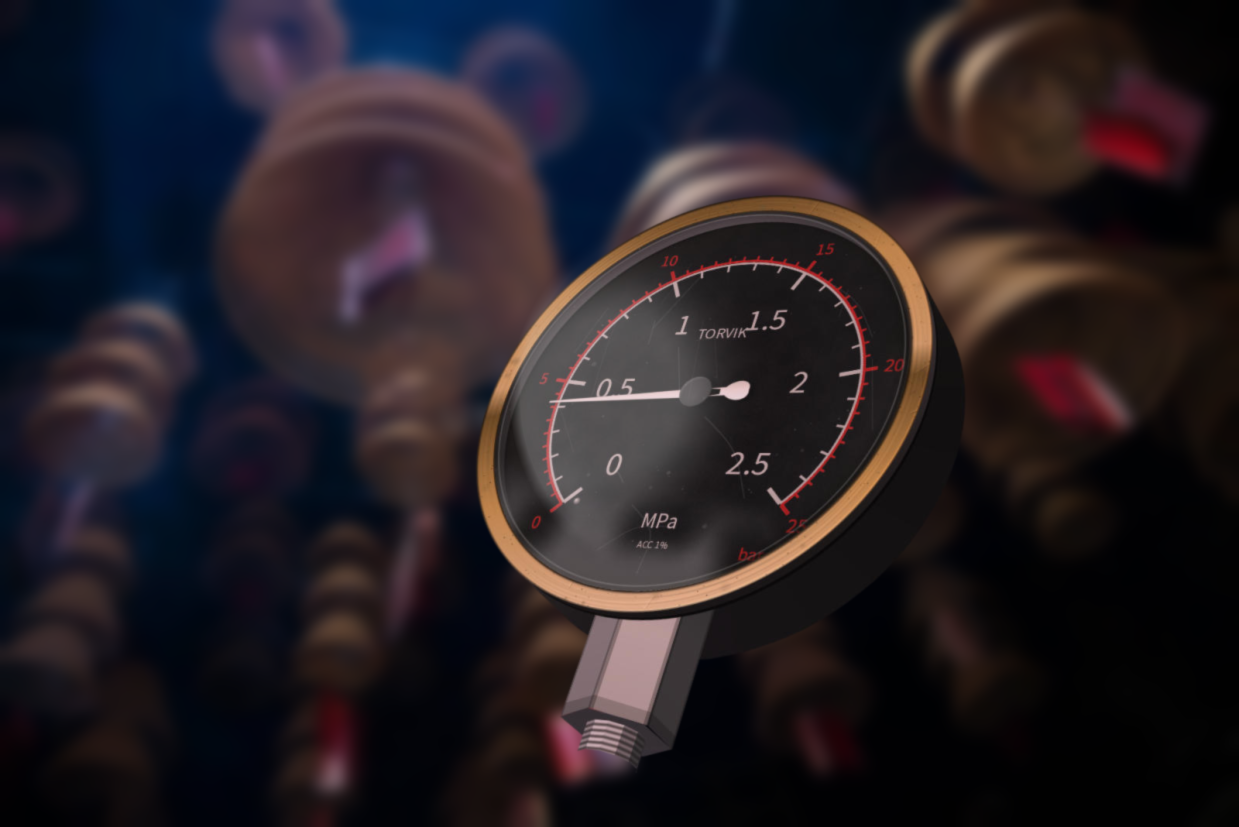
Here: 0.4 MPa
